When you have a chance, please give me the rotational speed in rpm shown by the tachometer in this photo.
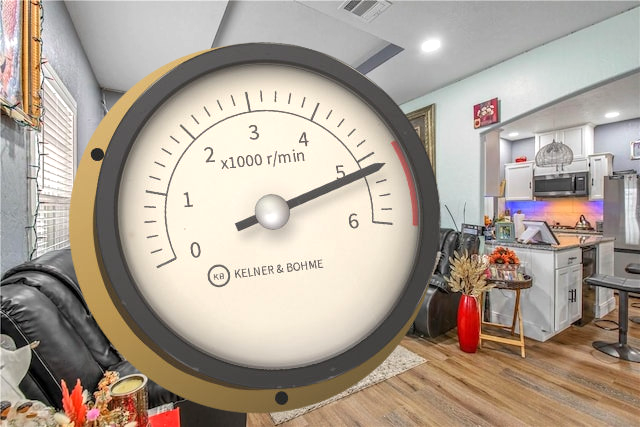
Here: 5200 rpm
